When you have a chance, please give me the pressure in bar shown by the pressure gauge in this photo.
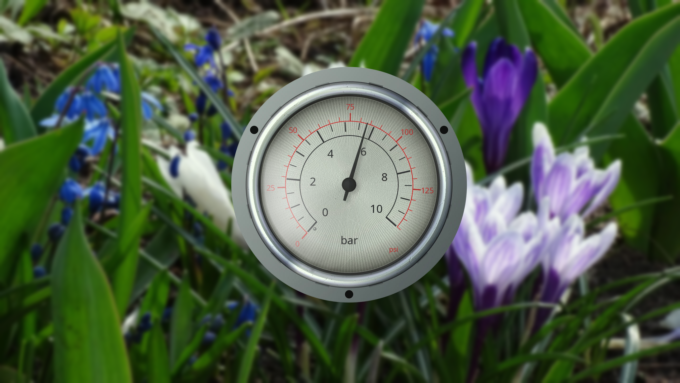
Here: 5.75 bar
